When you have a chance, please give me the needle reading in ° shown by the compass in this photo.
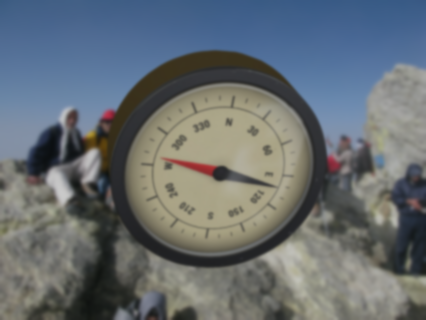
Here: 280 °
